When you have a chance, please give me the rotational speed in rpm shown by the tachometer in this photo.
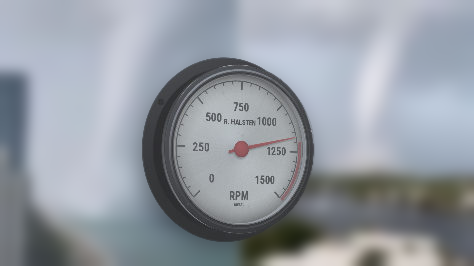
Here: 1175 rpm
